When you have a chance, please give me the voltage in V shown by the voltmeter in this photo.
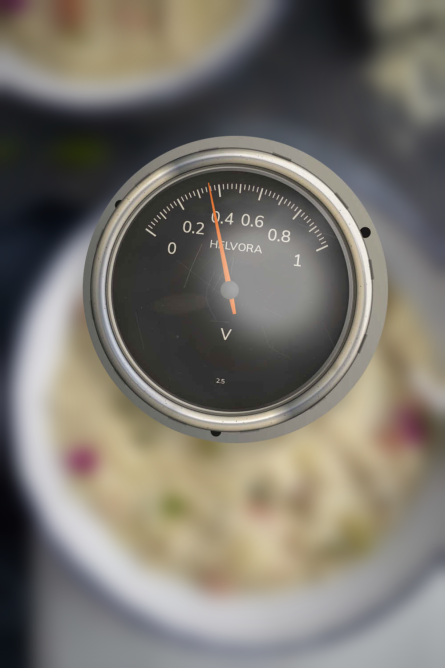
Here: 0.36 V
